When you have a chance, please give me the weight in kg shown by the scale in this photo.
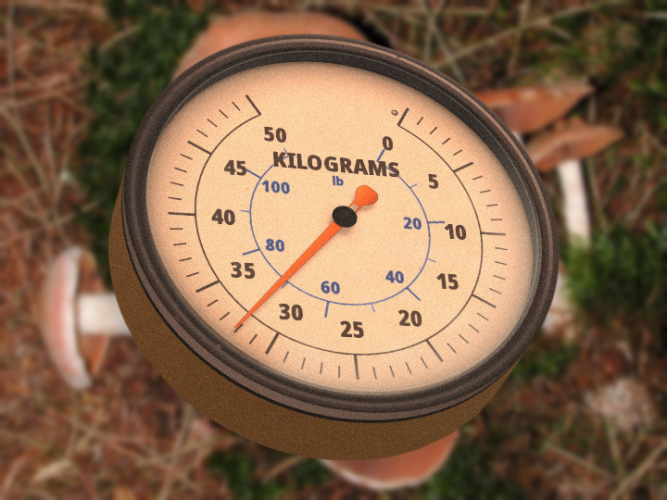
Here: 32 kg
